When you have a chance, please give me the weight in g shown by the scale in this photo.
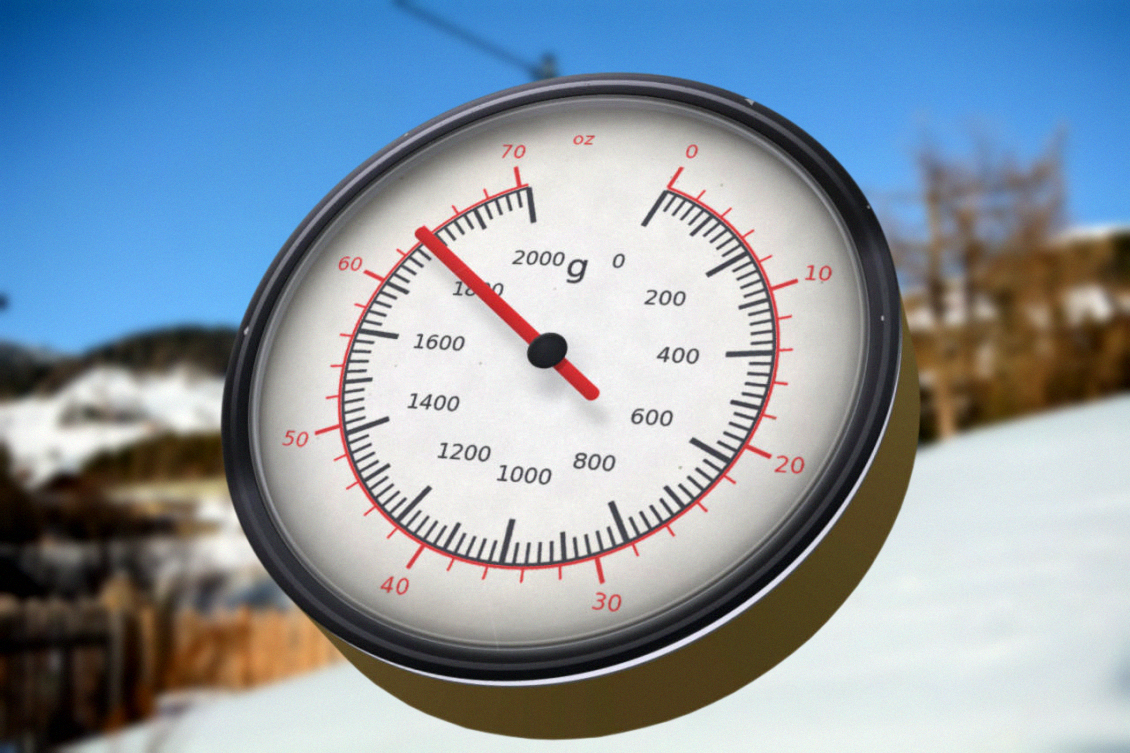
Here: 1800 g
